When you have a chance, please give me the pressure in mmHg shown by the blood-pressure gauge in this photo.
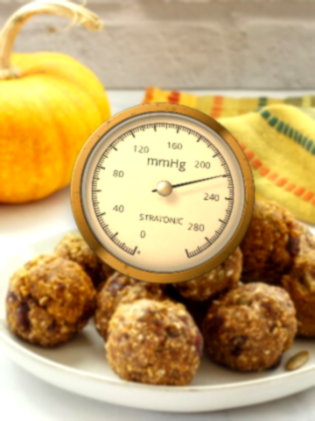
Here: 220 mmHg
